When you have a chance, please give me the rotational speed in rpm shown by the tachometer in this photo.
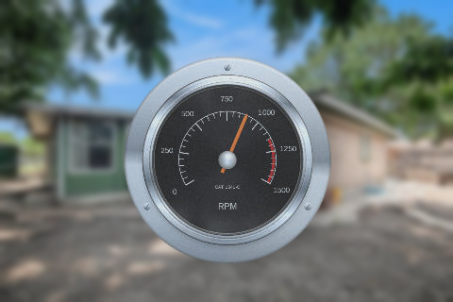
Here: 900 rpm
